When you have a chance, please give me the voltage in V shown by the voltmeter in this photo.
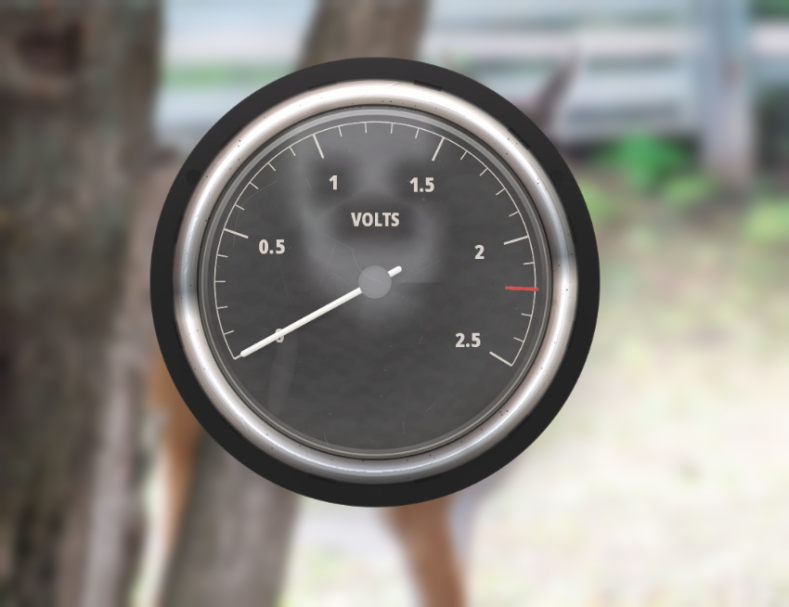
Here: 0 V
